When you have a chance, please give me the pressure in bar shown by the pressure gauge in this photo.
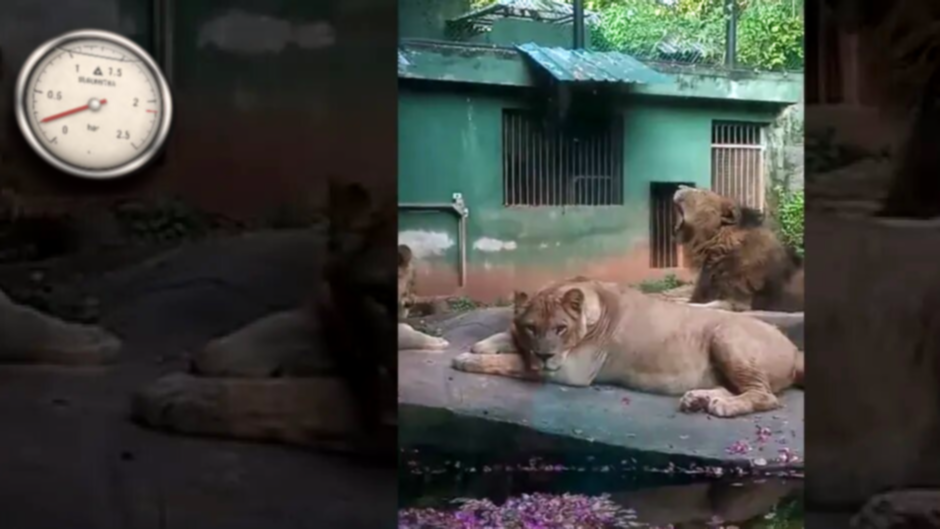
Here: 0.2 bar
